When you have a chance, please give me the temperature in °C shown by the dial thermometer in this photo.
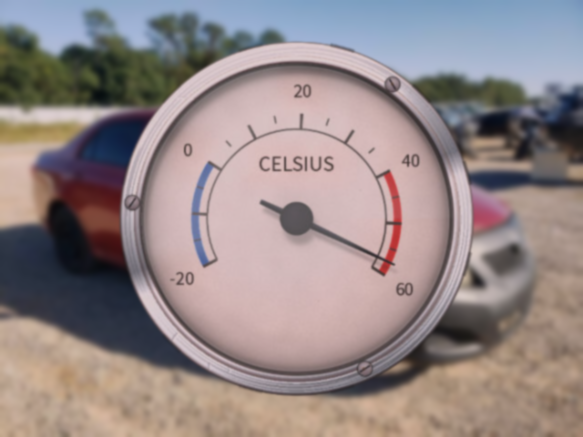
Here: 57.5 °C
